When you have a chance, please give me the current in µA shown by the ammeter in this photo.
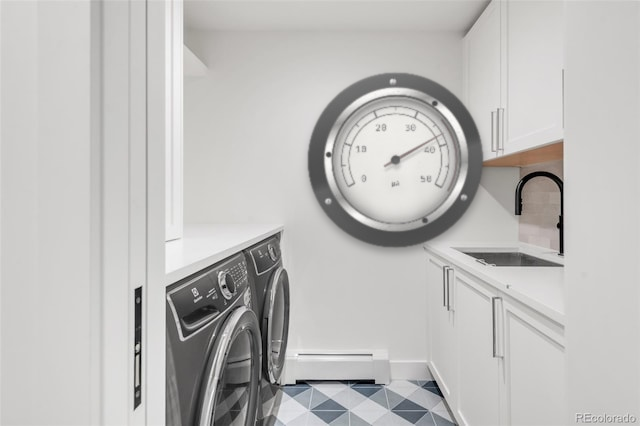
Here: 37.5 µA
